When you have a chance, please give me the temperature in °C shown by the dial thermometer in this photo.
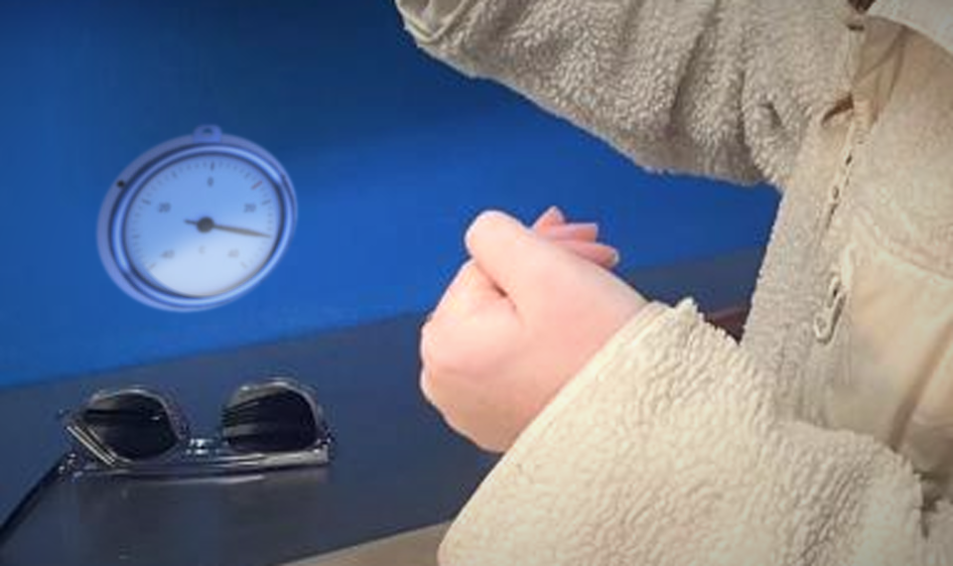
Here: 30 °C
